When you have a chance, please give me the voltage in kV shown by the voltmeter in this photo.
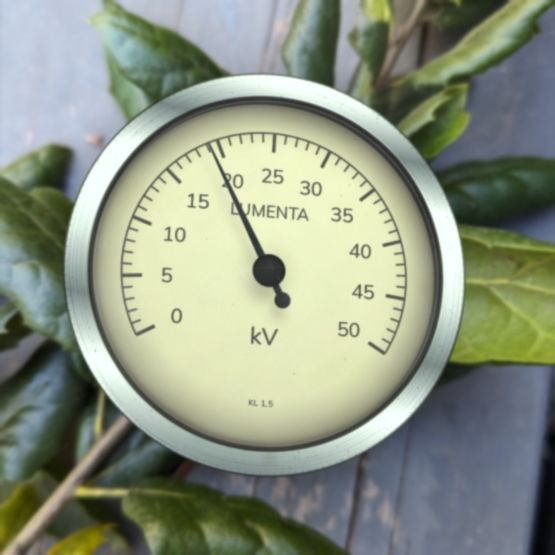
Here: 19 kV
